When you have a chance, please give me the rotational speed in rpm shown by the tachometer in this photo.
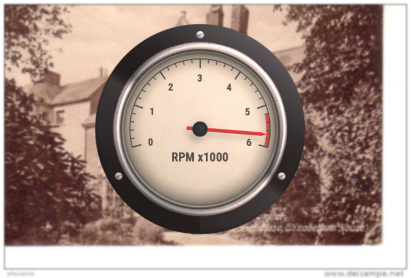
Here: 5700 rpm
